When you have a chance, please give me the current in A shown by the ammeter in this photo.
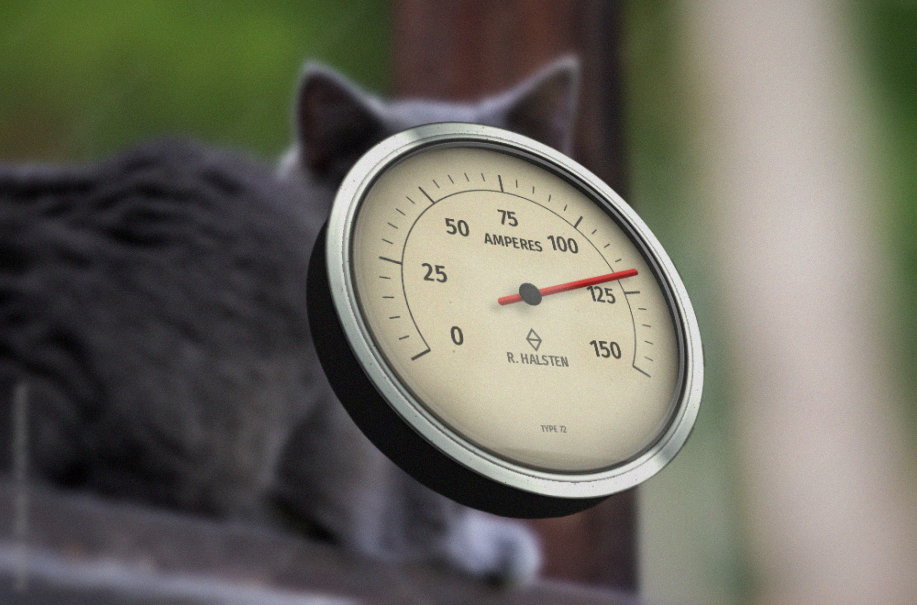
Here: 120 A
